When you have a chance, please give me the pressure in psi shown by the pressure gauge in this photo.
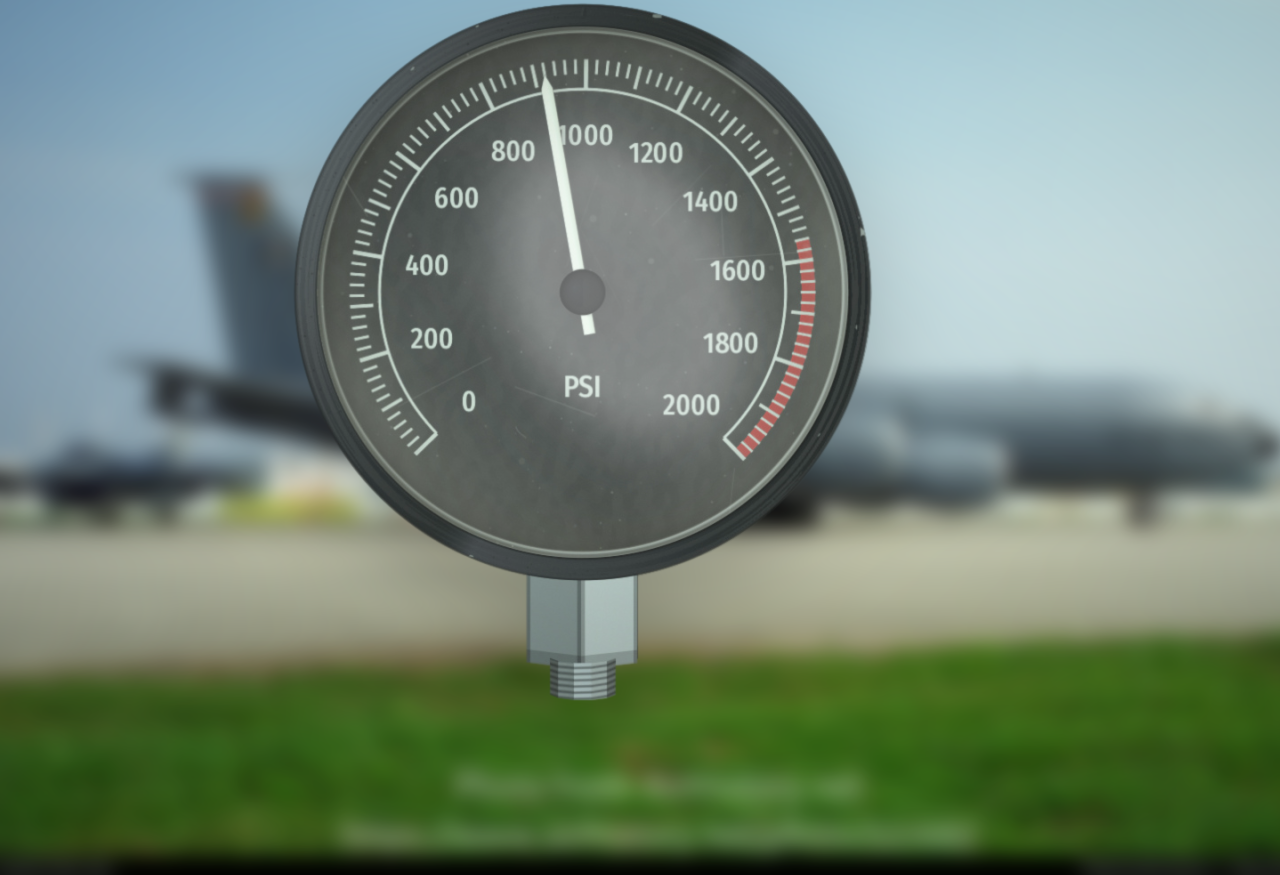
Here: 920 psi
